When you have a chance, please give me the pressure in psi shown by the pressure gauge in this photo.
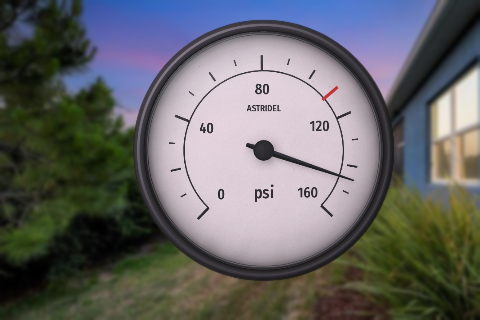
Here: 145 psi
